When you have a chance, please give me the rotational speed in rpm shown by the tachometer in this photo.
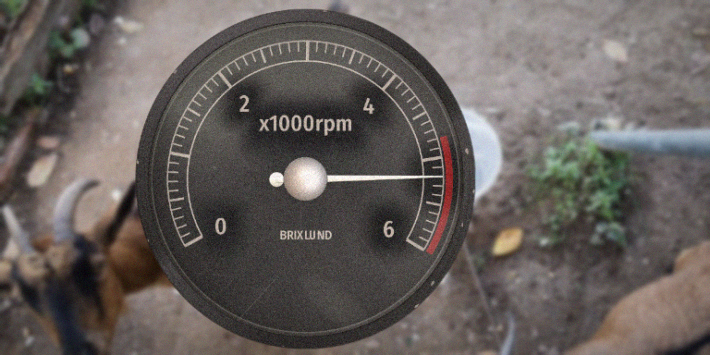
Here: 5200 rpm
